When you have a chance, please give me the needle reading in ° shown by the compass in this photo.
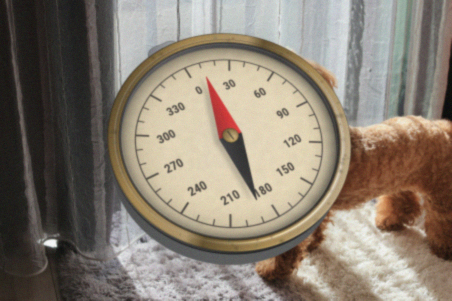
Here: 10 °
